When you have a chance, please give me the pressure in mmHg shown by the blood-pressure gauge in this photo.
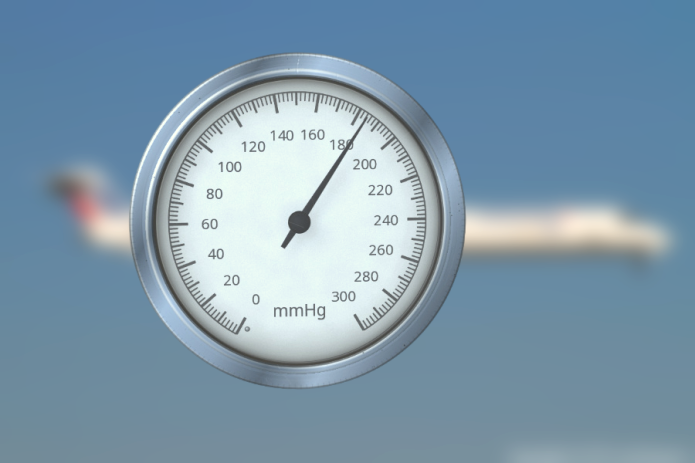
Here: 184 mmHg
